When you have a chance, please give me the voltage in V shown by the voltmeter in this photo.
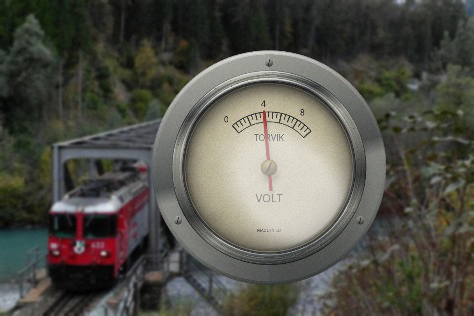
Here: 4 V
